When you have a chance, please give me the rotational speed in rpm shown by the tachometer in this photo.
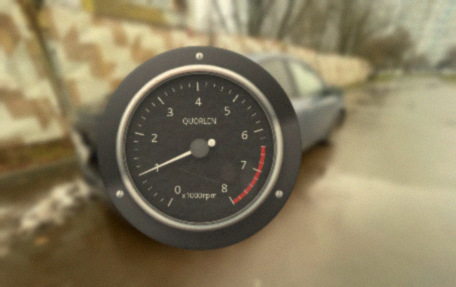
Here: 1000 rpm
